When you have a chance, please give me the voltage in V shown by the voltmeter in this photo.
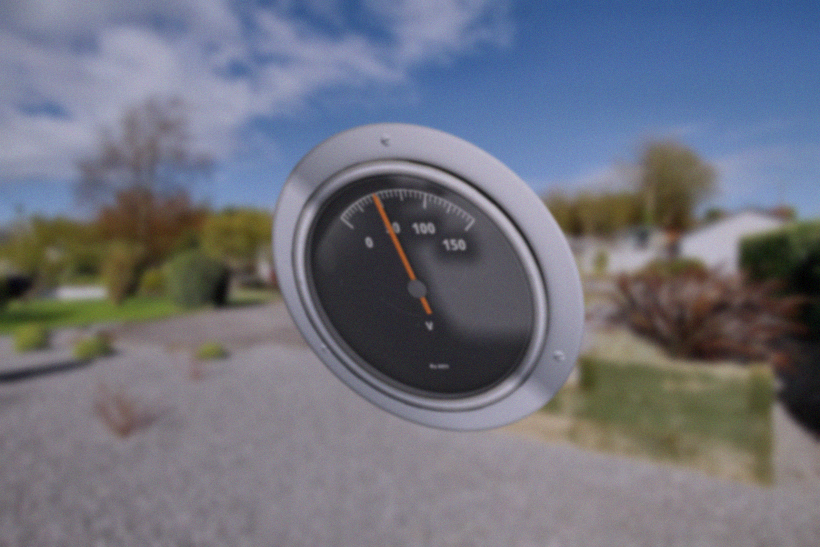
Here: 50 V
